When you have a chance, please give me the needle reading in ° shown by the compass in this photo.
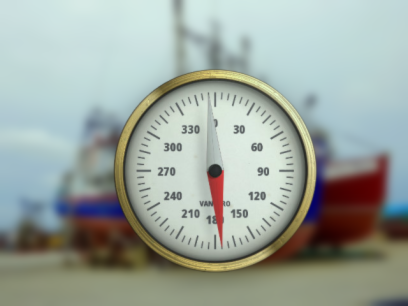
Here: 175 °
